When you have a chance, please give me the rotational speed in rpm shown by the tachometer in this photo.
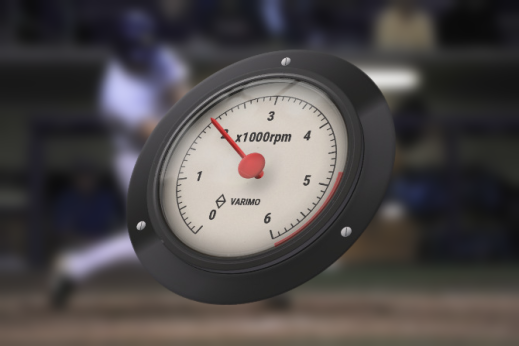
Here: 2000 rpm
